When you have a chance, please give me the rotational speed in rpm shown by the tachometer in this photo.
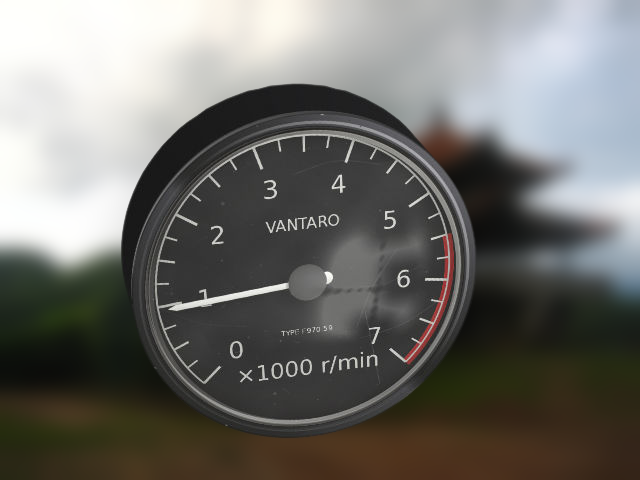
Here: 1000 rpm
